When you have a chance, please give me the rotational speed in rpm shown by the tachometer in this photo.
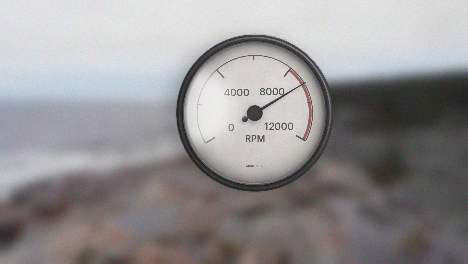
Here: 9000 rpm
